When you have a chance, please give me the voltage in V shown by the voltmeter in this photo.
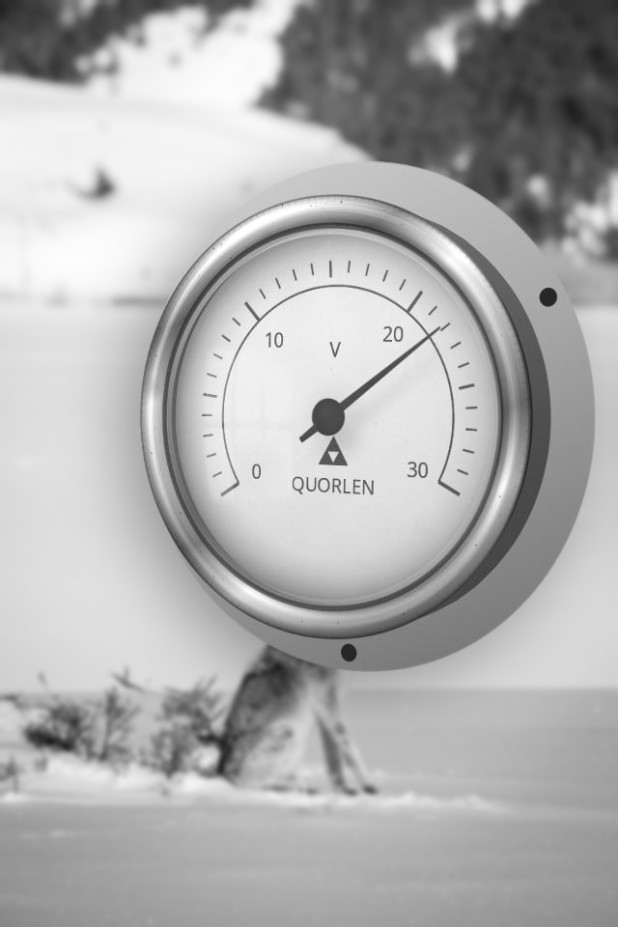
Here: 22 V
